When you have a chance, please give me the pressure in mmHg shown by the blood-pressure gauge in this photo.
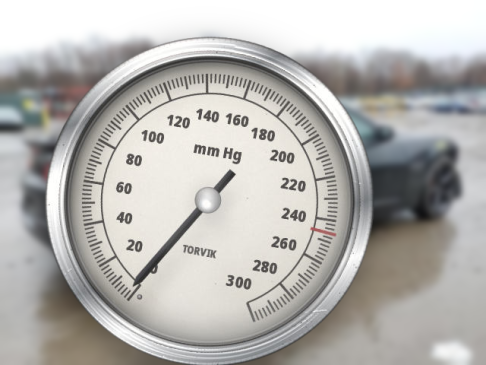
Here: 2 mmHg
